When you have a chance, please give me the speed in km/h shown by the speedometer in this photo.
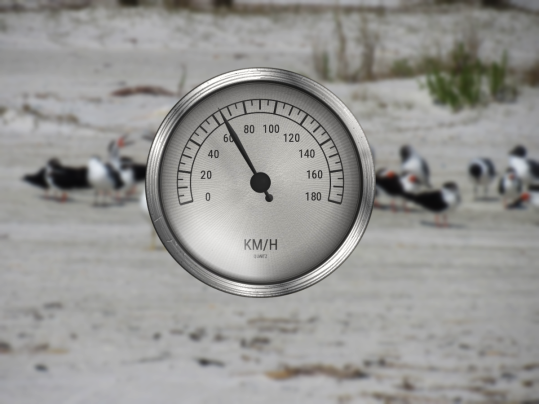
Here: 65 km/h
